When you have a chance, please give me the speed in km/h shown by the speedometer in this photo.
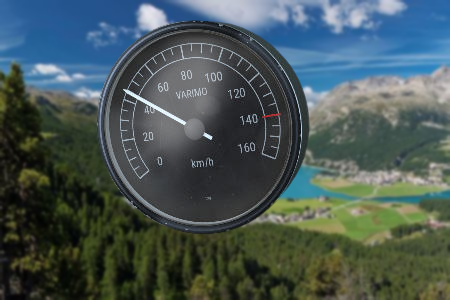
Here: 45 km/h
